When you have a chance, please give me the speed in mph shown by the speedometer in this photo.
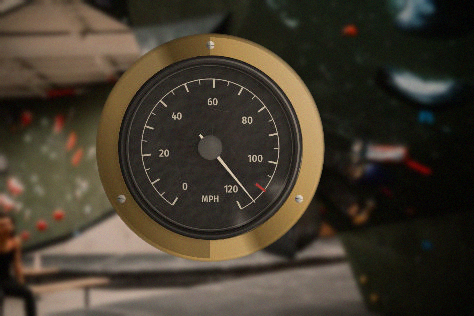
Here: 115 mph
